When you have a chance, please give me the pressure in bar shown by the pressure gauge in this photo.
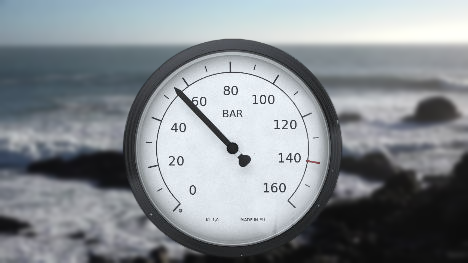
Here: 55 bar
